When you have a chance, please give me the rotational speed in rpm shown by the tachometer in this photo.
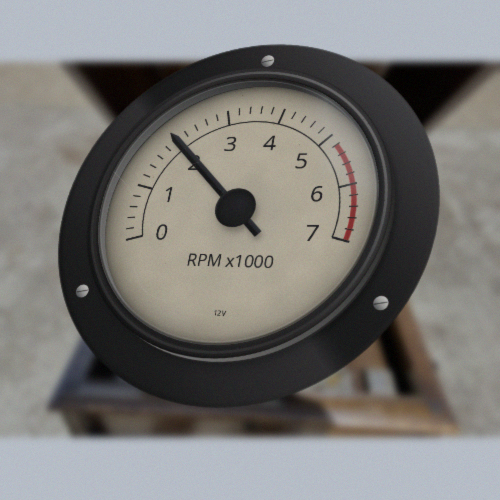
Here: 2000 rpm
